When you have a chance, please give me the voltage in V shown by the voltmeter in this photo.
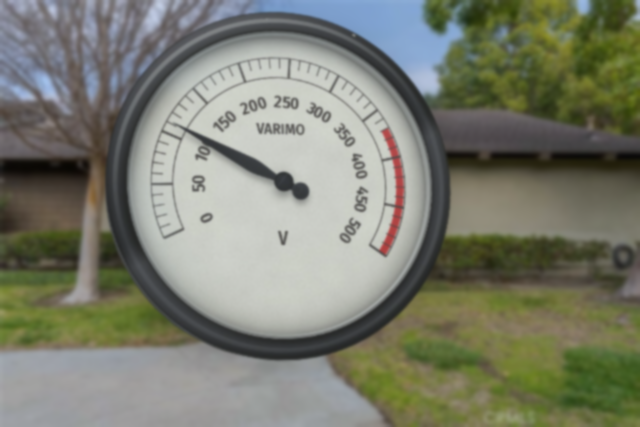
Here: 110 V
